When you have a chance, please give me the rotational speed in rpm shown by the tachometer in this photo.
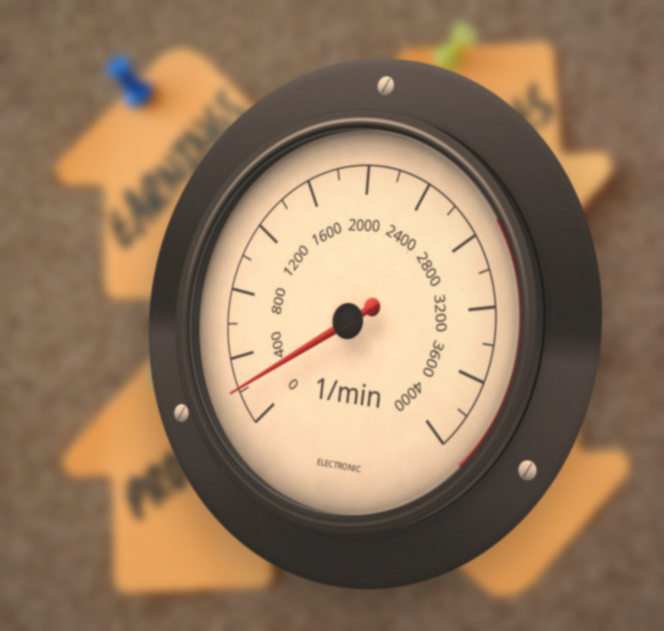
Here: 200 rpm
